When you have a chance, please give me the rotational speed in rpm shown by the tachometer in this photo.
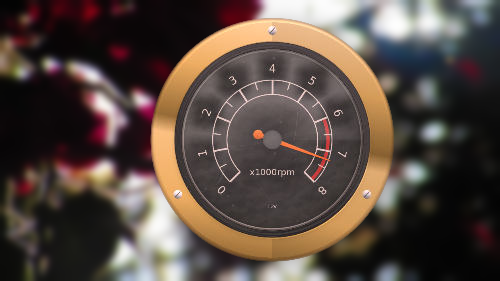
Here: 7250 rpm
